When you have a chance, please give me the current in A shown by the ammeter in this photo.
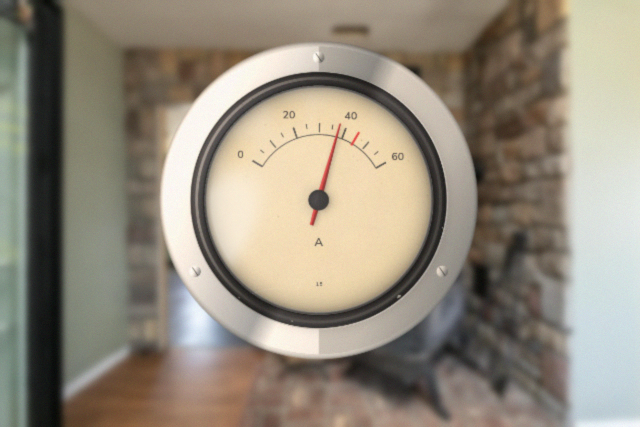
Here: 37.5 A
